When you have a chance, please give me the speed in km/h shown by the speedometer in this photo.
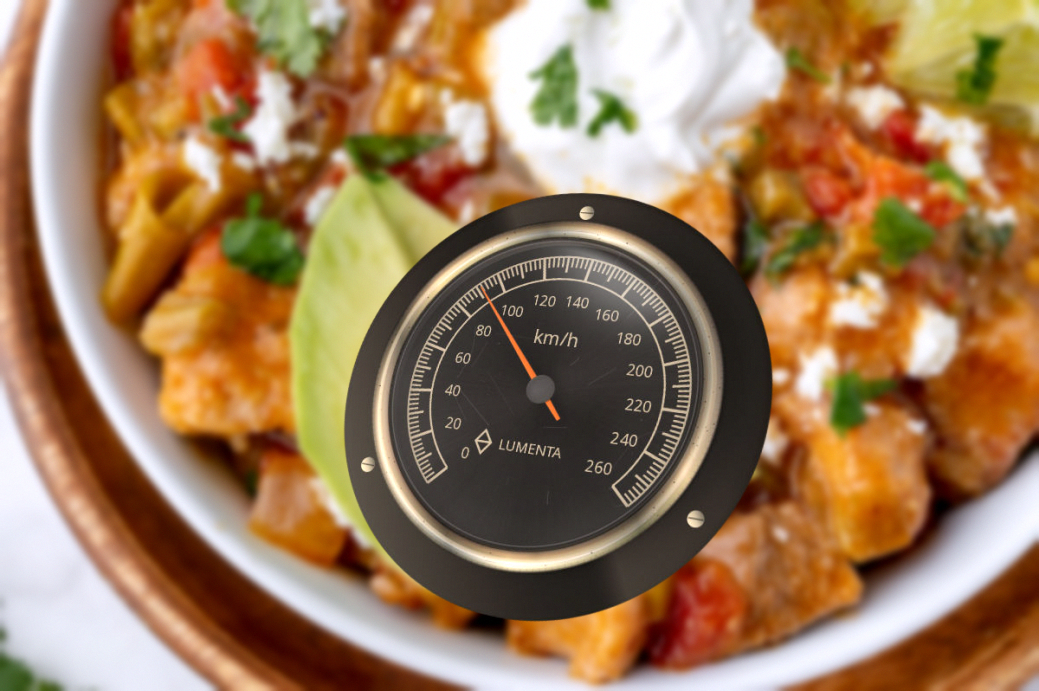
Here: 92 km/h
